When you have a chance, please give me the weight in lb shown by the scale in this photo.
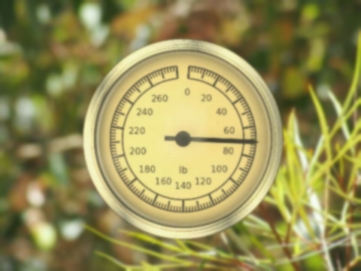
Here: 70 lb
